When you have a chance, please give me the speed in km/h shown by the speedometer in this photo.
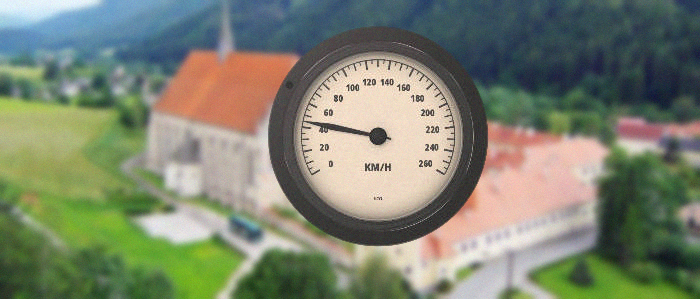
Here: 45 km/h
